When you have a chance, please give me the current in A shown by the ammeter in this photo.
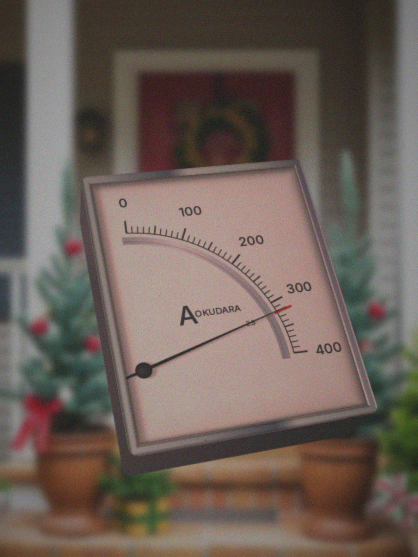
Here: 320 A
